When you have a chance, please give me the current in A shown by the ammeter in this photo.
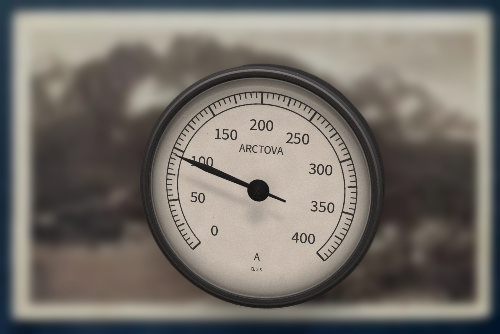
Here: 95 A
